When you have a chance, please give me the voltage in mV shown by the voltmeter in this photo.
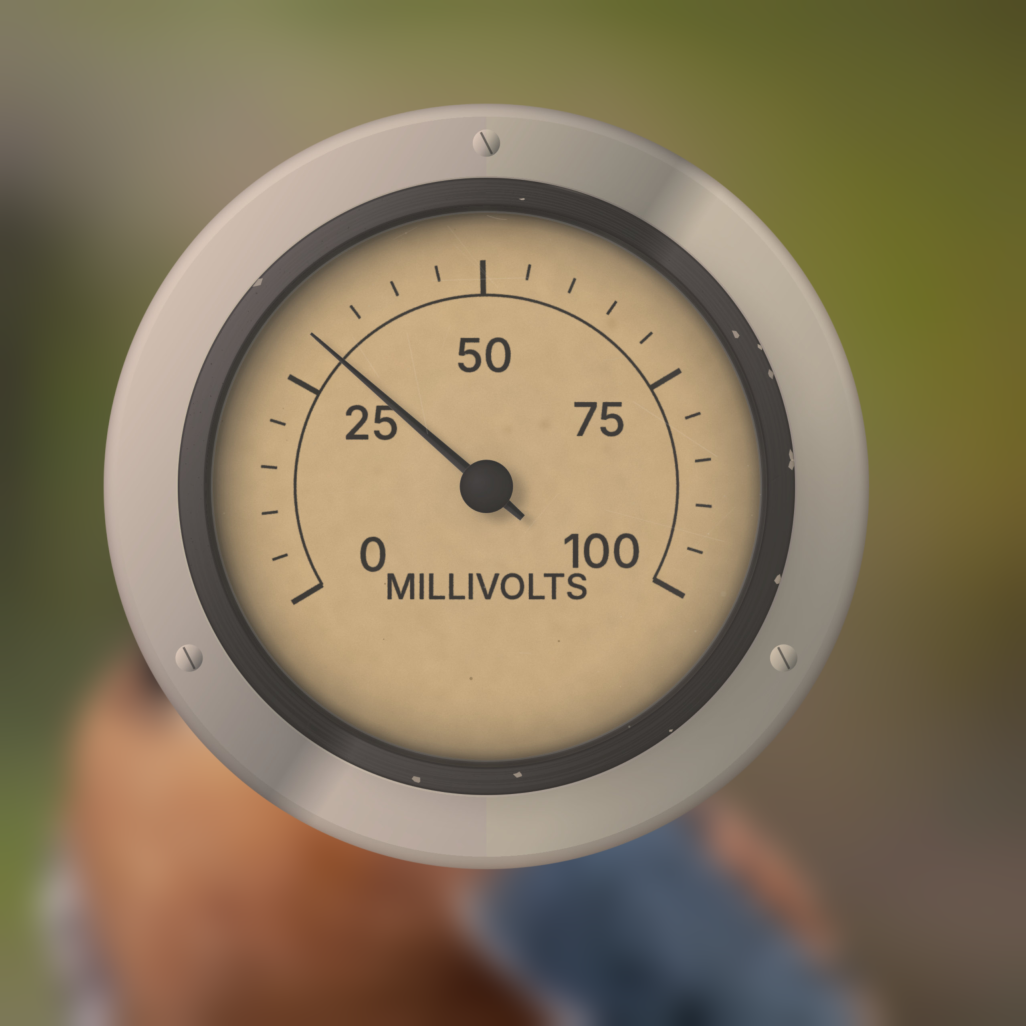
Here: 30 mV
